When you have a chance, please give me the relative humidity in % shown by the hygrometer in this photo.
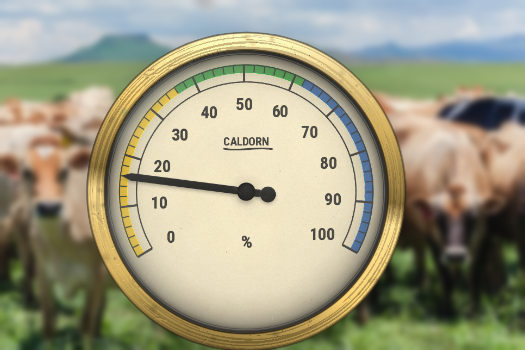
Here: 16 %
